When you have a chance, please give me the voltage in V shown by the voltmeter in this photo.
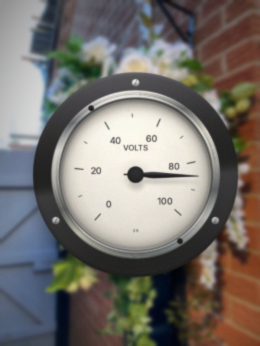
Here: 85 V
